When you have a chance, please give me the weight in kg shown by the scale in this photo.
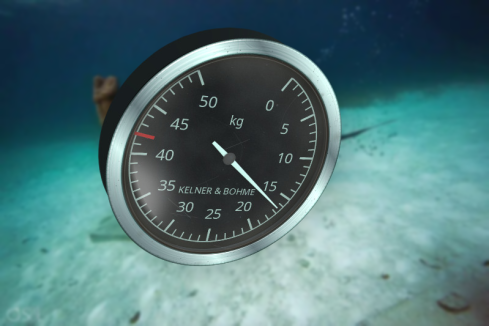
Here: 16.5 kg
